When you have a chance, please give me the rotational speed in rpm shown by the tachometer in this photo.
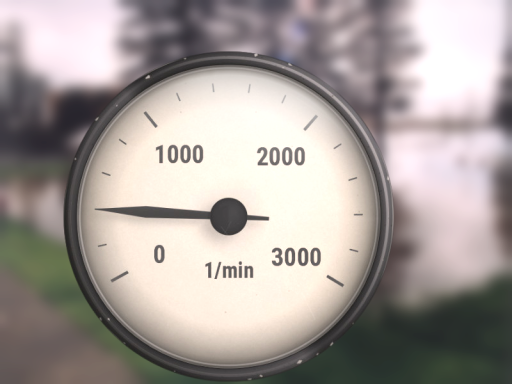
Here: 400 rpm
